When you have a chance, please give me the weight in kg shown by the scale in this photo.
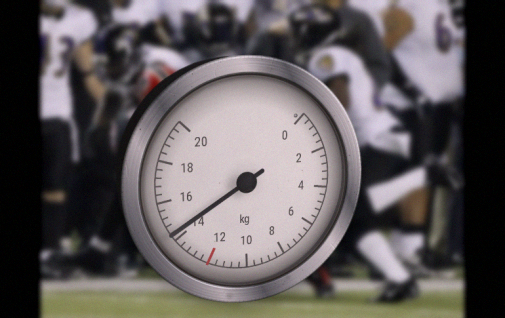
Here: 14.4 kg
